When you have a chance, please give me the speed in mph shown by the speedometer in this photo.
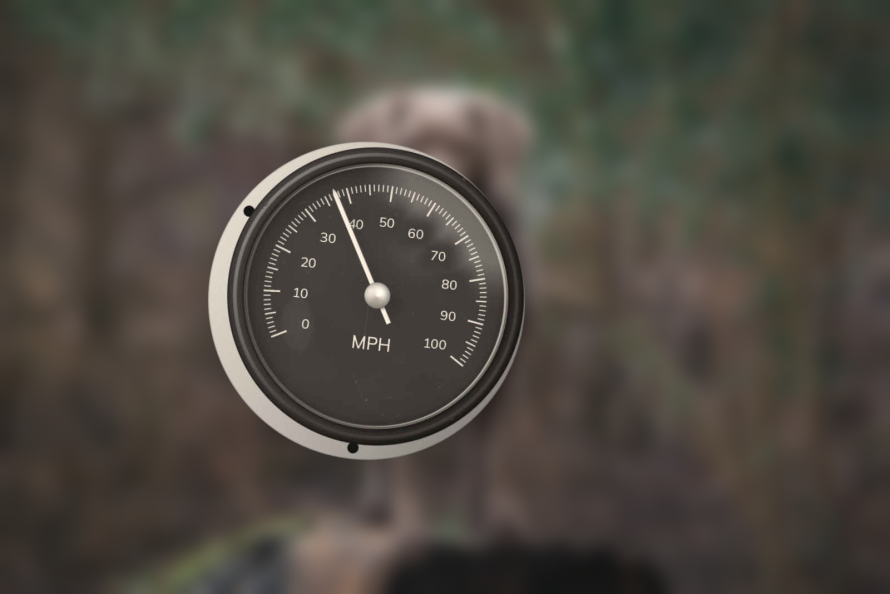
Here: 37 mph
